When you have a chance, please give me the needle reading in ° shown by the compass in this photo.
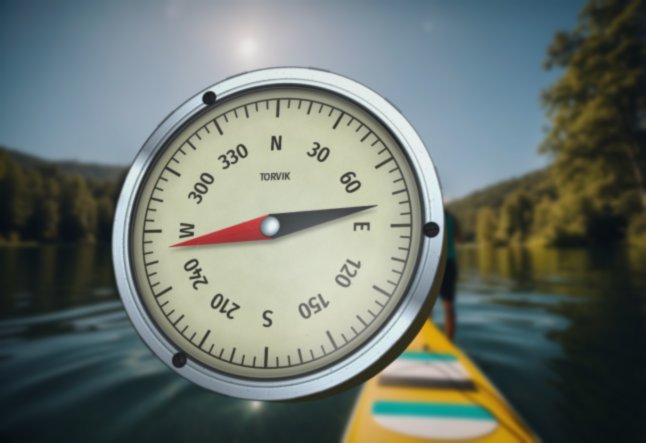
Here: 260 °
